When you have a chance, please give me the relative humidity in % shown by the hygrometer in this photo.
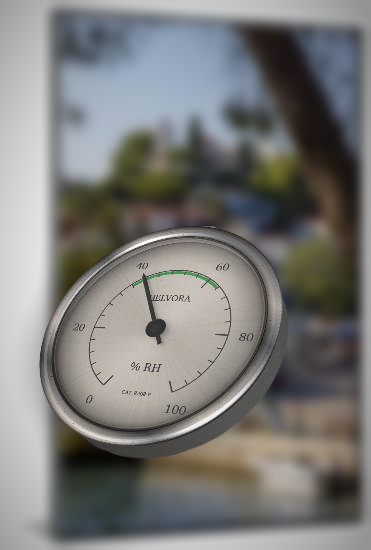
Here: 40 %
